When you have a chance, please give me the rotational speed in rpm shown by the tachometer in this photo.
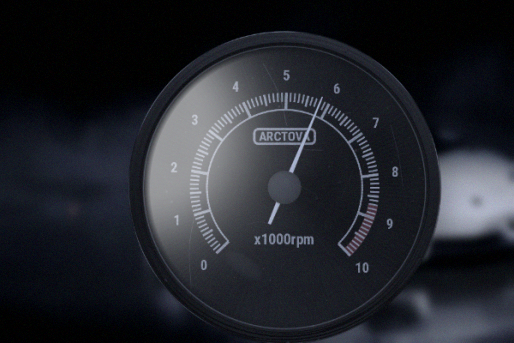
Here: 5800 rpm
